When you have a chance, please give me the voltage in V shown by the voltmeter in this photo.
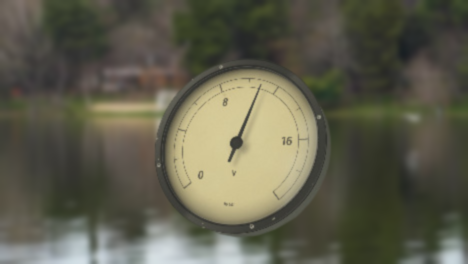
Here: 11 V
